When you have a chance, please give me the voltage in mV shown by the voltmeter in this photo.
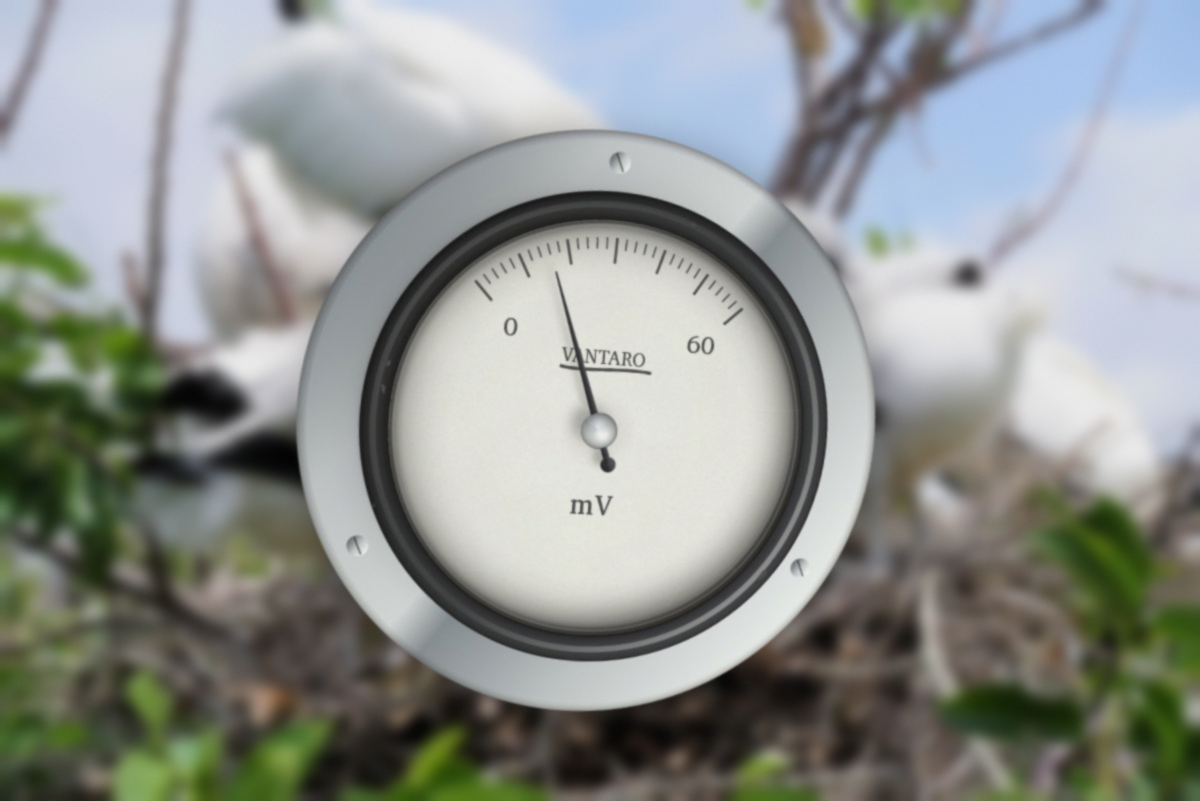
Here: 16 mV
